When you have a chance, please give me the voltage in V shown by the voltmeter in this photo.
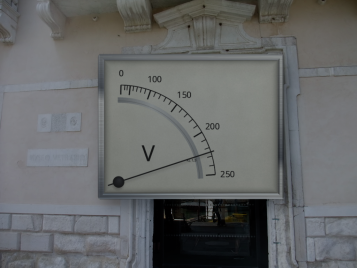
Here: 225 V
